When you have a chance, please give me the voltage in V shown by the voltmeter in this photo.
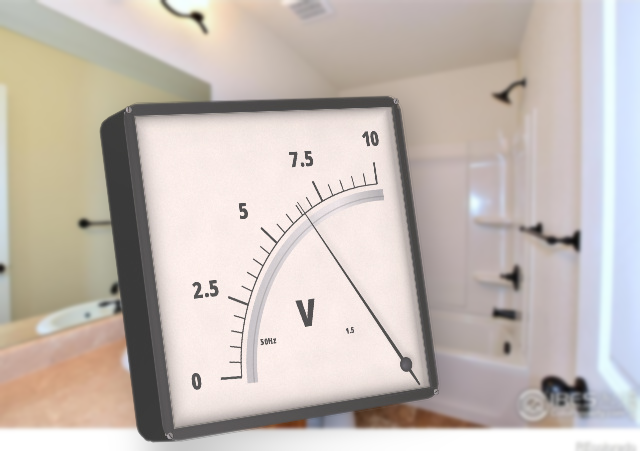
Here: 6.5 V
